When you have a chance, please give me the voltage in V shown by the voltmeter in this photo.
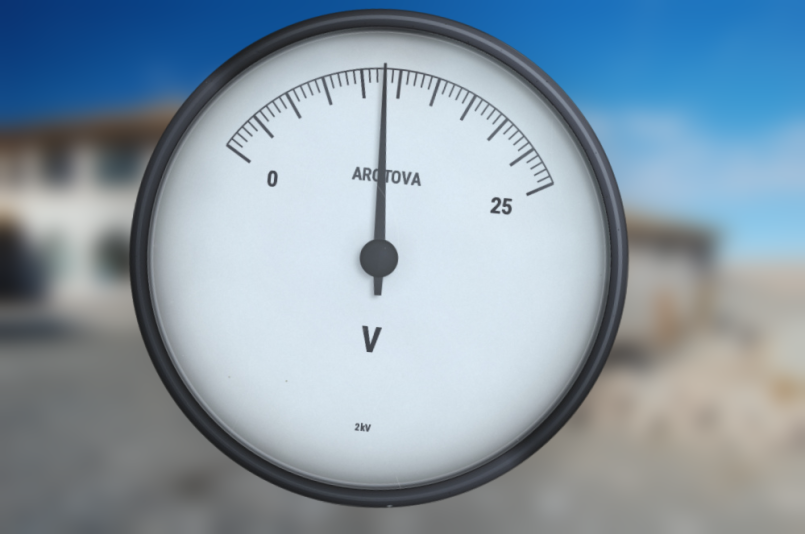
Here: 11.5 V
